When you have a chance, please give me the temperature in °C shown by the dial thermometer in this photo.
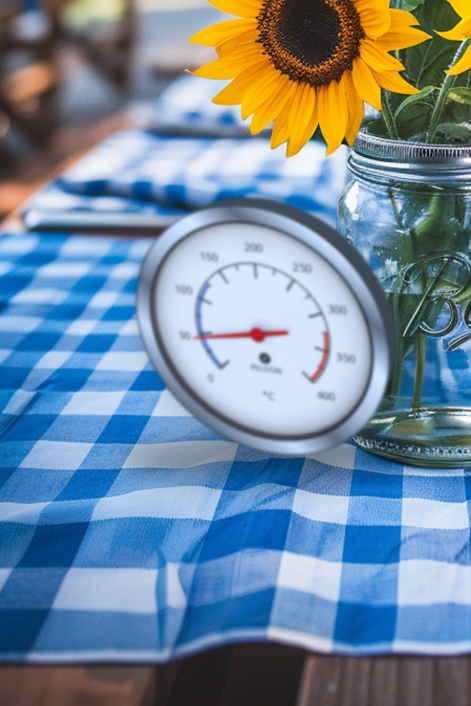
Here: 50 °C
